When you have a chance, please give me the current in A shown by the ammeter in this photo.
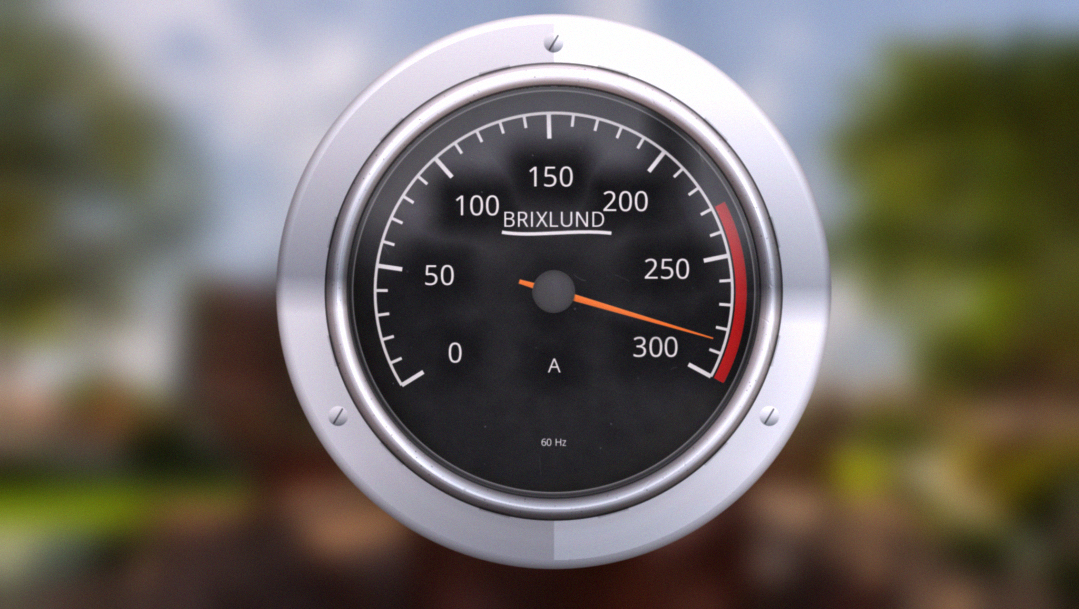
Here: 285 A
